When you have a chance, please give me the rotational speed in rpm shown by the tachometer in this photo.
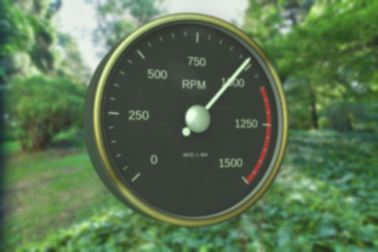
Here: 975 rpm
